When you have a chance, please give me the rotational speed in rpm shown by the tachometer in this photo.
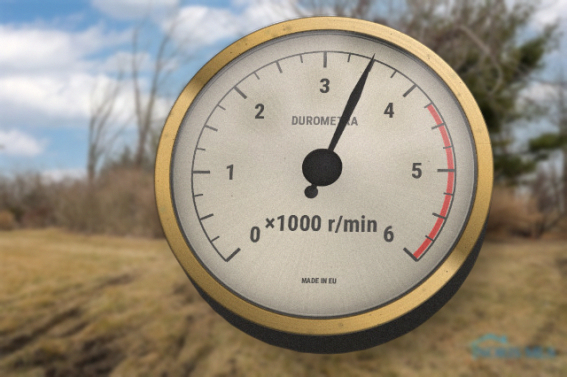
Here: 3500 rpm
